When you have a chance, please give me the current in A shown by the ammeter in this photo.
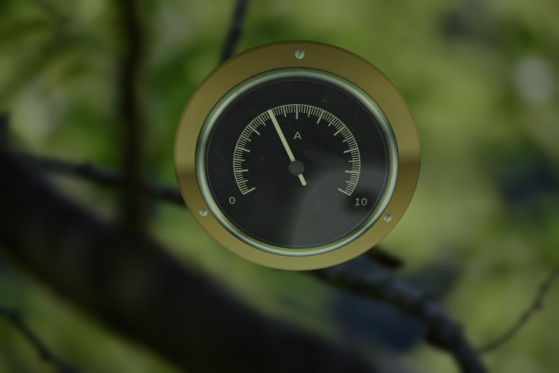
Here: 4 A
